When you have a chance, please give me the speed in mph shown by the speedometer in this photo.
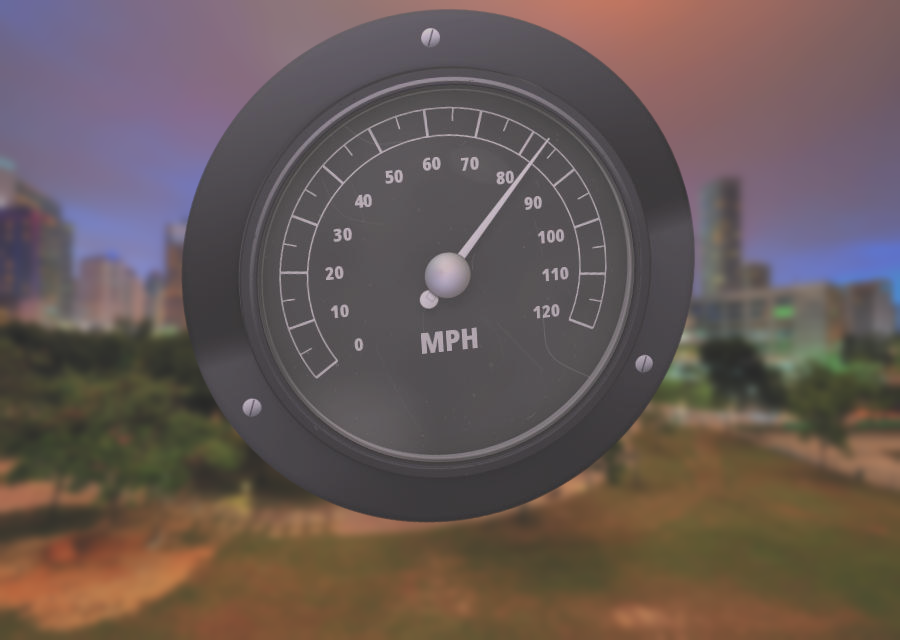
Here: 82.5 mph
